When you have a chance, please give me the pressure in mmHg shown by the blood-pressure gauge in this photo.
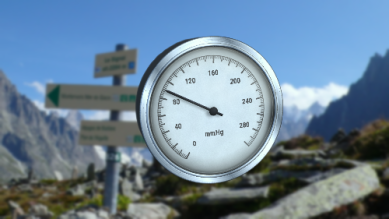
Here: 90 mmHg
